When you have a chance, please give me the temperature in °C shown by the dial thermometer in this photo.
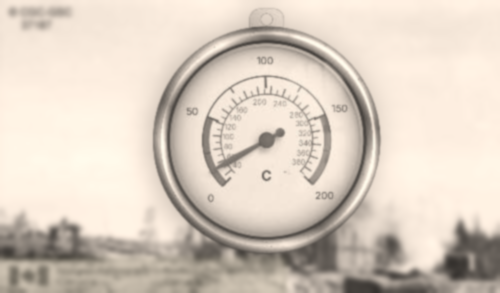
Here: 12.5 °C
